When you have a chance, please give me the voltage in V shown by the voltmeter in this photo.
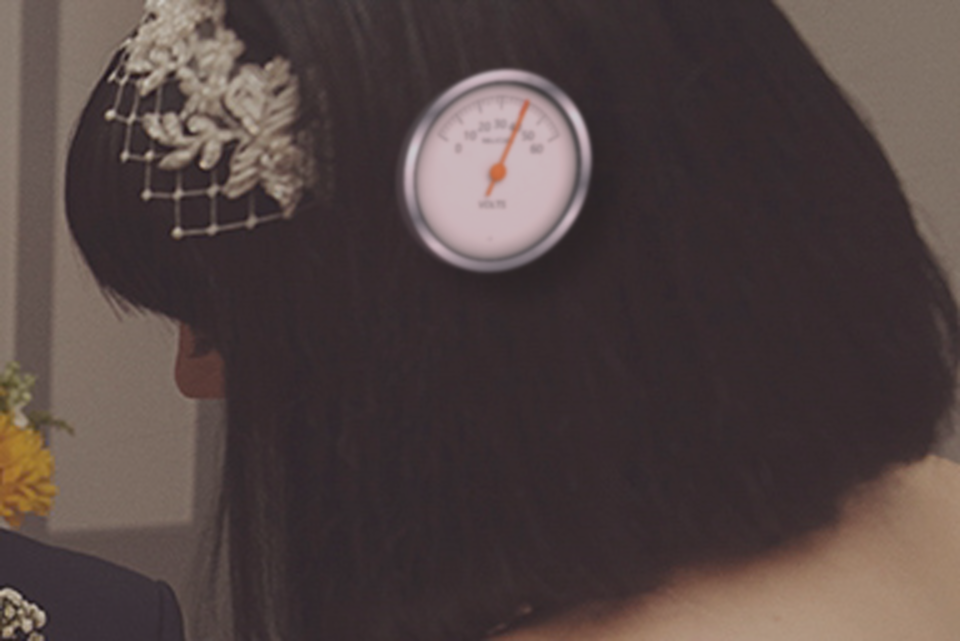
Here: 40 V
